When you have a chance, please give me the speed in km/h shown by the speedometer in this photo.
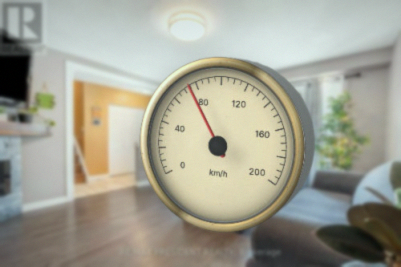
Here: 75 km/h
